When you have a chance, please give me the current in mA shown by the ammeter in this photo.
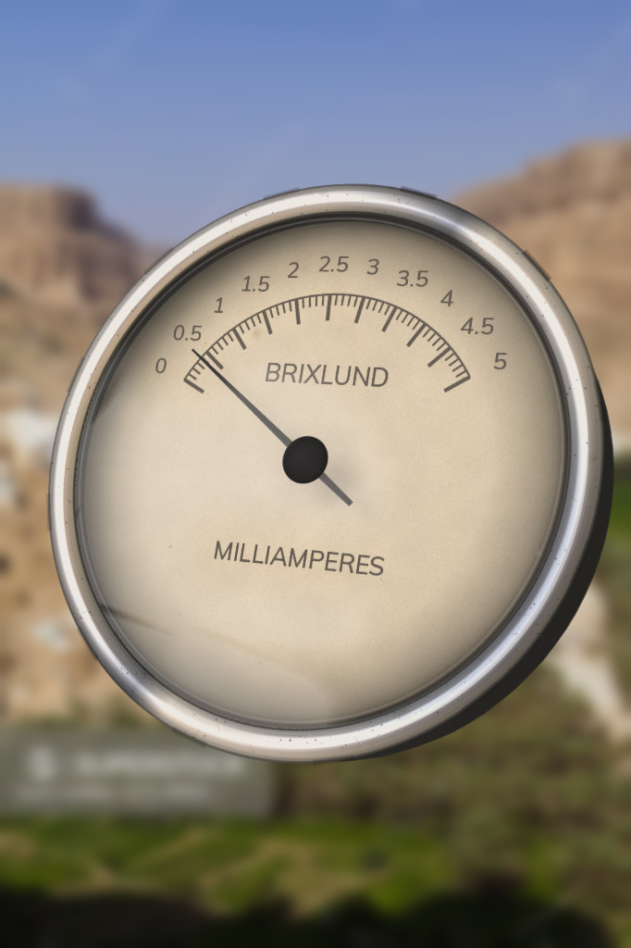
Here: 0.4 mA
